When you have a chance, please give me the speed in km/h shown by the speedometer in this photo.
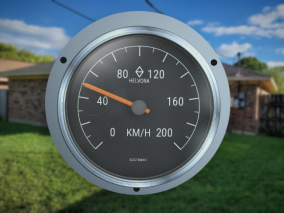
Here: 50 km/h
